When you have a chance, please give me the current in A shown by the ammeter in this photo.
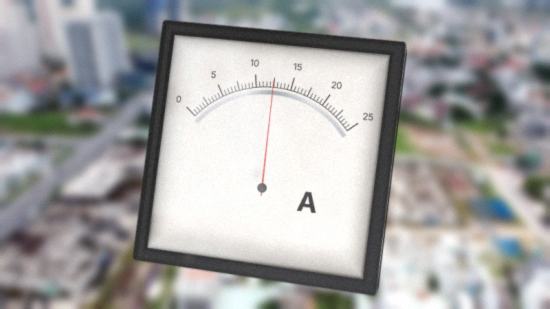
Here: 12.5 A
